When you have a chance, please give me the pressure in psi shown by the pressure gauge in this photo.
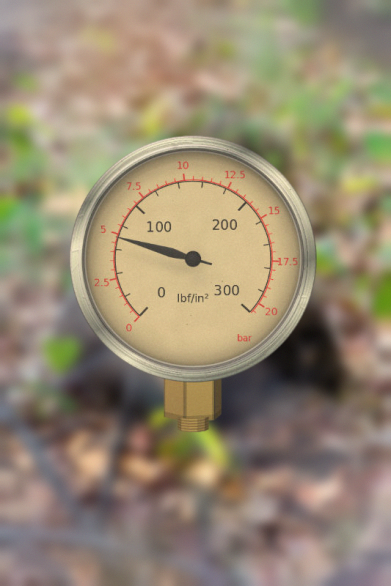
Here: 70 psi
